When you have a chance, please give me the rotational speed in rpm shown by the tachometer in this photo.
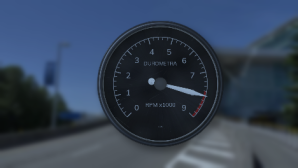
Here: 8000 rpm
